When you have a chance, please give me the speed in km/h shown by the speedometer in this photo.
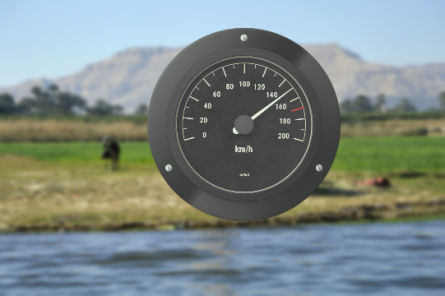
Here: 150 km/h
